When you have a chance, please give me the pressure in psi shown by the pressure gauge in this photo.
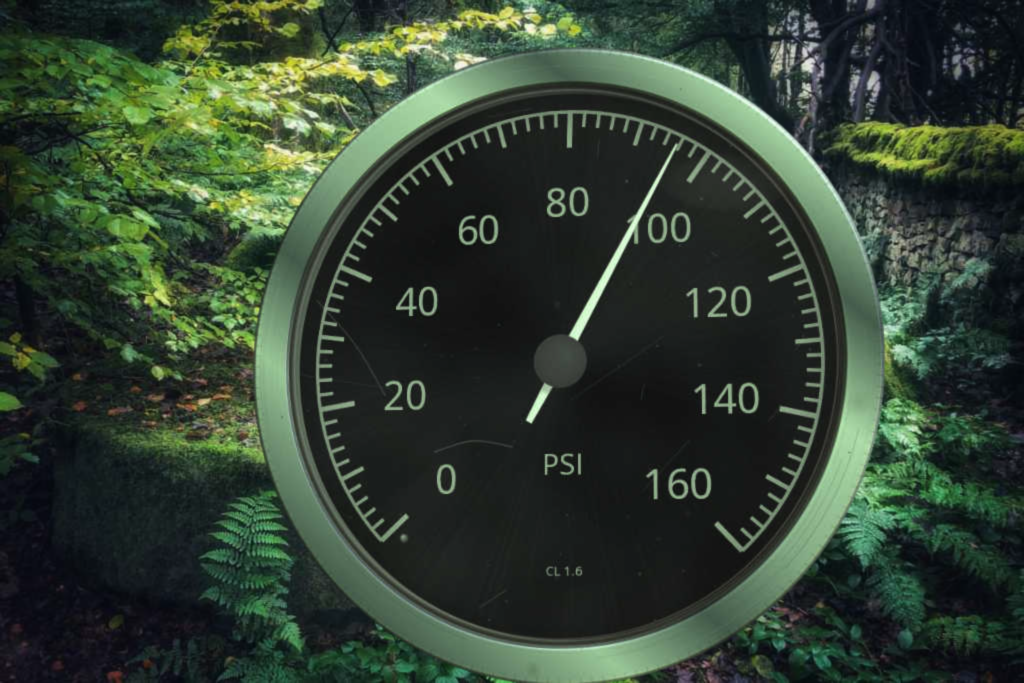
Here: 96 psi
